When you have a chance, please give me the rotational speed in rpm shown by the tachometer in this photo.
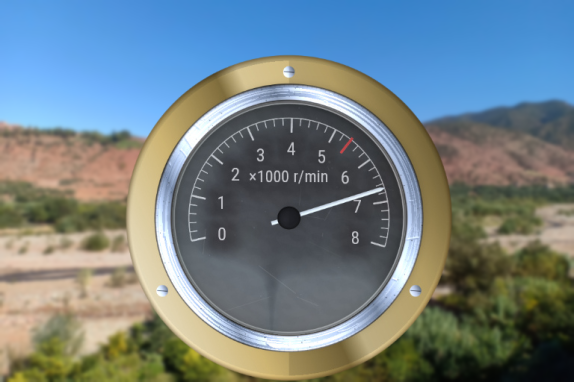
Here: 6700 rpm
